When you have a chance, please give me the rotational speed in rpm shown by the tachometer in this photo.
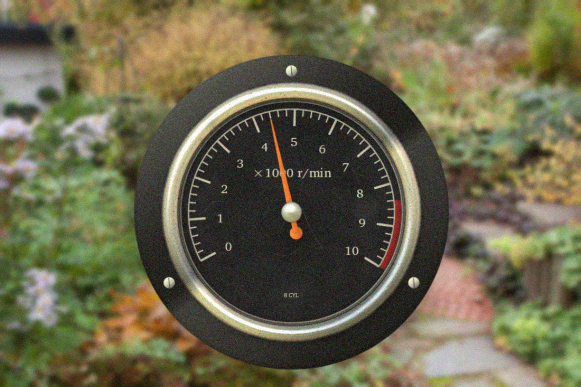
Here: 4400 rpm
